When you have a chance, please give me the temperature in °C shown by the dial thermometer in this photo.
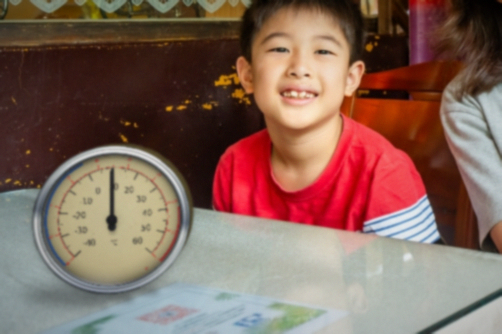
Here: 10 °C
